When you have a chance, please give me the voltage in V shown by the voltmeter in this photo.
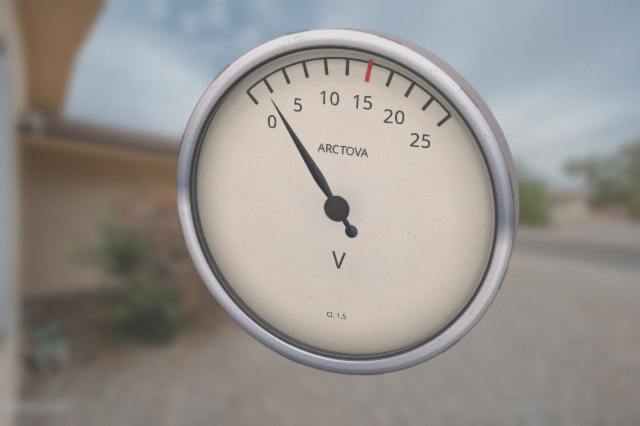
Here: 2.5 V
